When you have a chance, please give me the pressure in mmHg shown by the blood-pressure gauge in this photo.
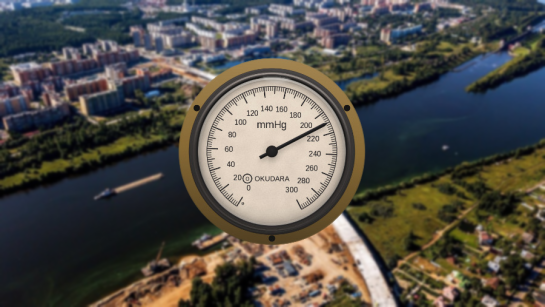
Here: 210 mmHg
